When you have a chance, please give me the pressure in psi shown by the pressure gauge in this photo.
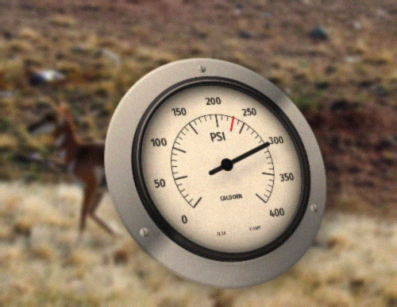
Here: 300 psi
